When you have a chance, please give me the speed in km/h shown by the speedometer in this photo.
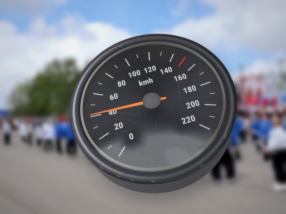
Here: 40 km/h
